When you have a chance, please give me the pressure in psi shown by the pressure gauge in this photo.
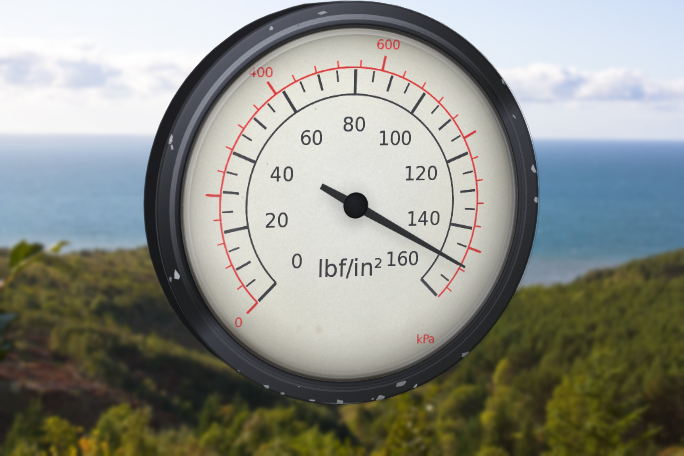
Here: 150 psi
